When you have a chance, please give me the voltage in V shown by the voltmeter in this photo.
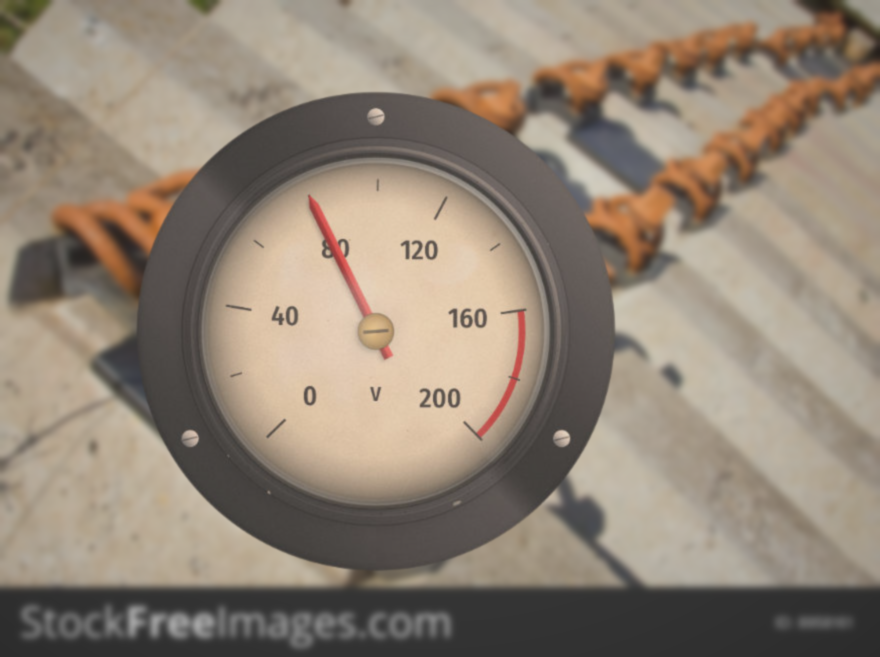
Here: 80 V
